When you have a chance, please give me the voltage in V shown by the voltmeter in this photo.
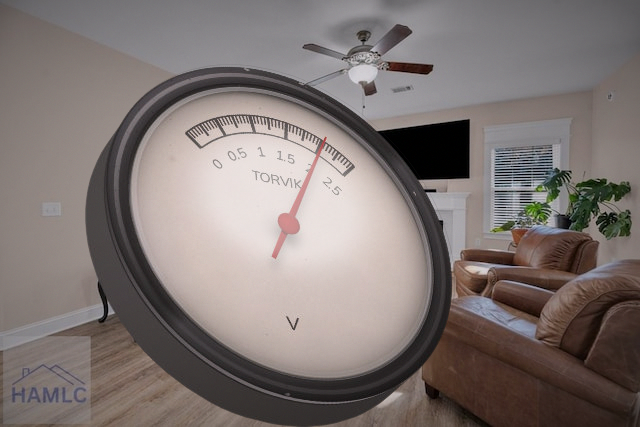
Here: 2 V
